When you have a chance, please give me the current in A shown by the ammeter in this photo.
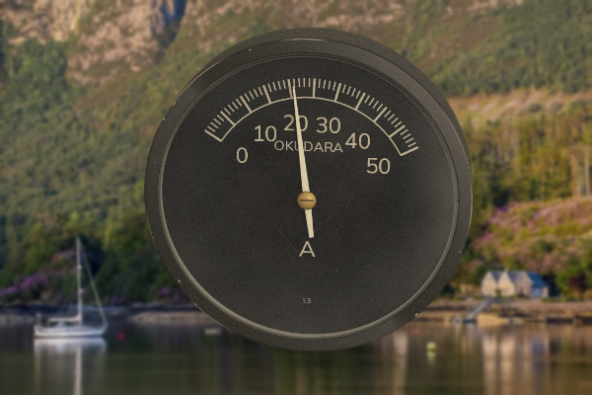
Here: 21 A
